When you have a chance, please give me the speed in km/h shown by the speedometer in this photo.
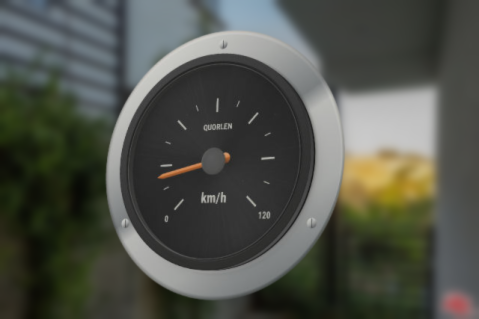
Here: 15 km/h
